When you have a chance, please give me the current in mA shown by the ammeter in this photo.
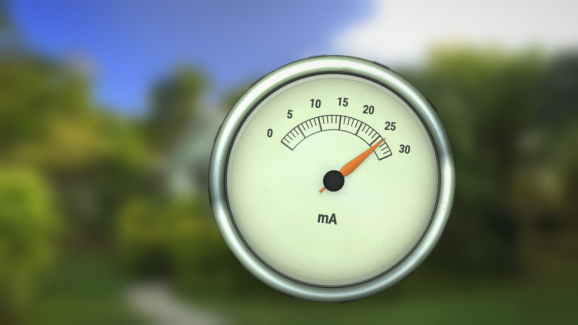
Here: 26 mA
